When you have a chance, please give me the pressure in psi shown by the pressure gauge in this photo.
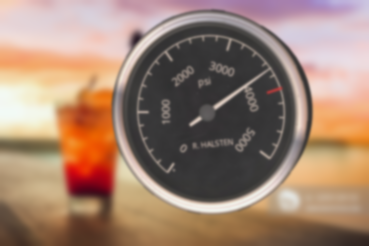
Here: 3700 psi
